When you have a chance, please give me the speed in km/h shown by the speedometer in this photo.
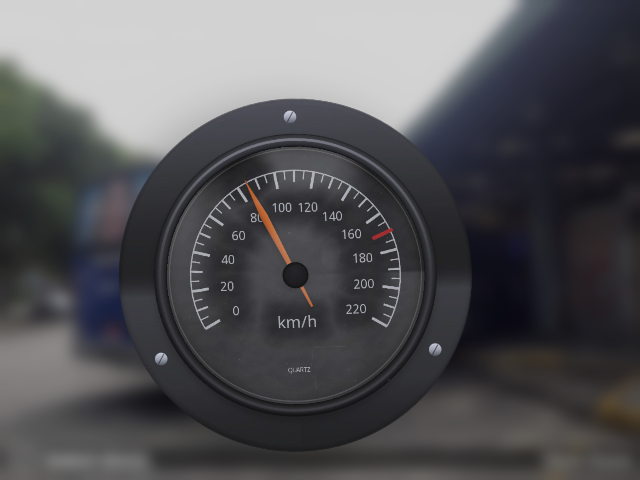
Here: 85 km/h
